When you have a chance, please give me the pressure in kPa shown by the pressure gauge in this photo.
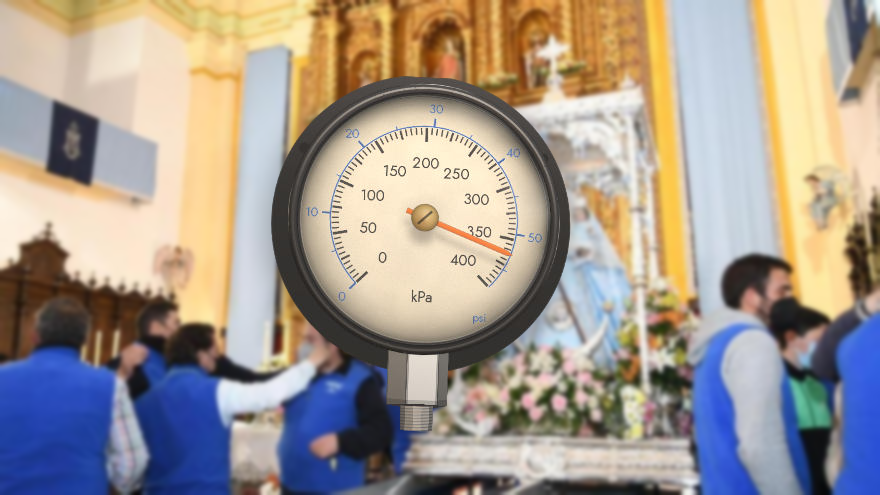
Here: 365 kPa
